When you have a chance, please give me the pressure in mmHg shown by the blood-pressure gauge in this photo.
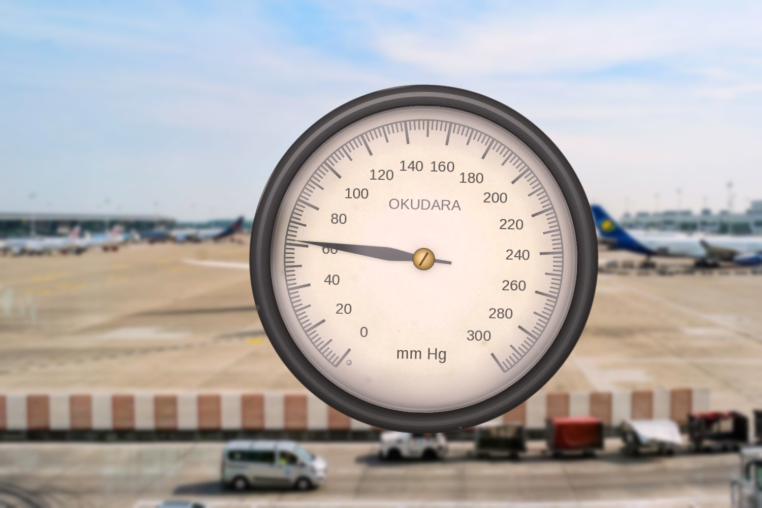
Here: 62 mmHg
